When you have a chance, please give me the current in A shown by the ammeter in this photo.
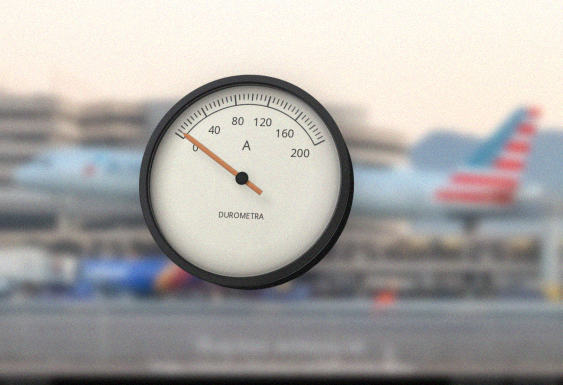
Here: 5 A
